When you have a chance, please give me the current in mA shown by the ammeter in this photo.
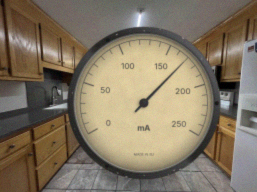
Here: 170 mA
